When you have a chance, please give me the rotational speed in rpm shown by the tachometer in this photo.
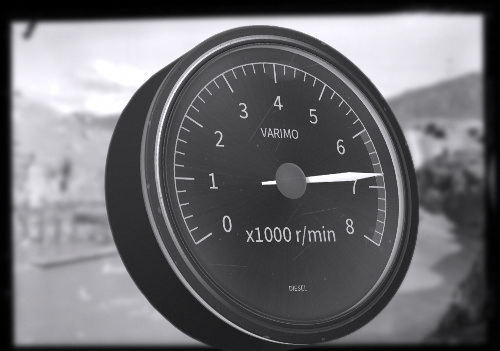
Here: 6800 rpm
